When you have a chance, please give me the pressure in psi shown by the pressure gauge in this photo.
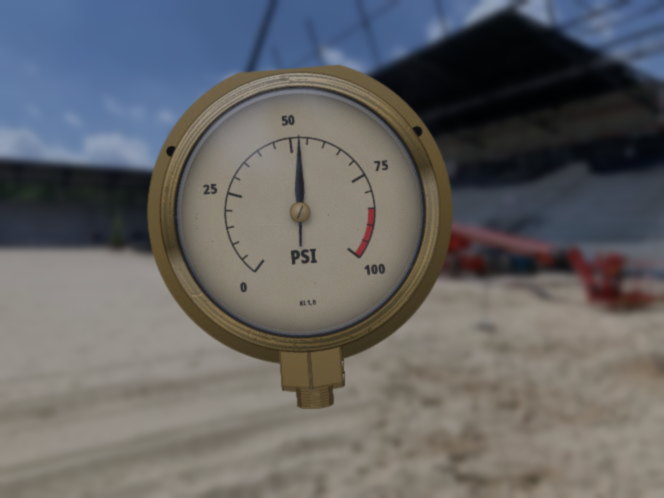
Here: 52.5 psi
